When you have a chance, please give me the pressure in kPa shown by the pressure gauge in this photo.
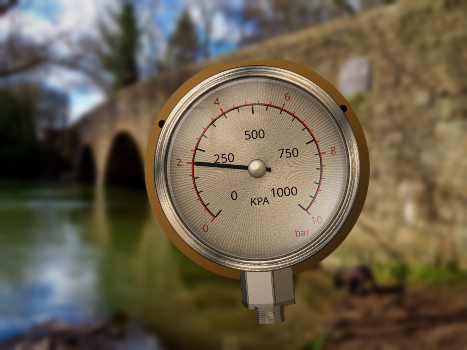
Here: 200 kPa
